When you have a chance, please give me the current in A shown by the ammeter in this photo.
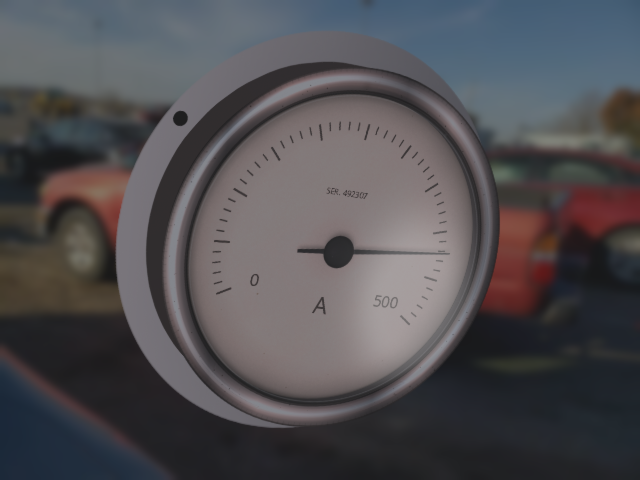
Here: 420 A
